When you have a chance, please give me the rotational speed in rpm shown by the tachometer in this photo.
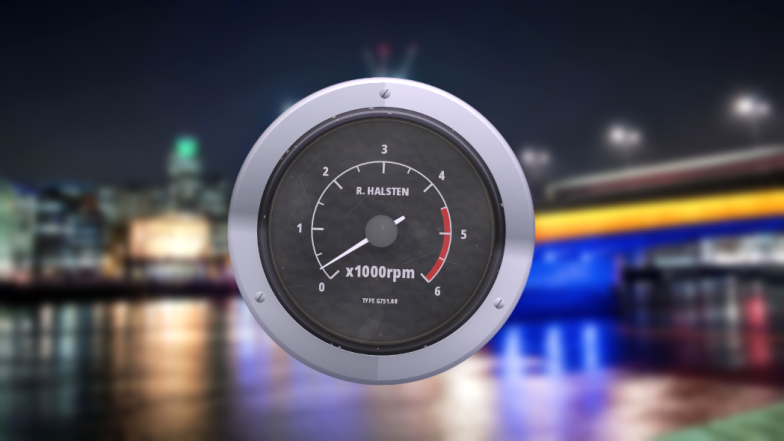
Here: 250 rpm
